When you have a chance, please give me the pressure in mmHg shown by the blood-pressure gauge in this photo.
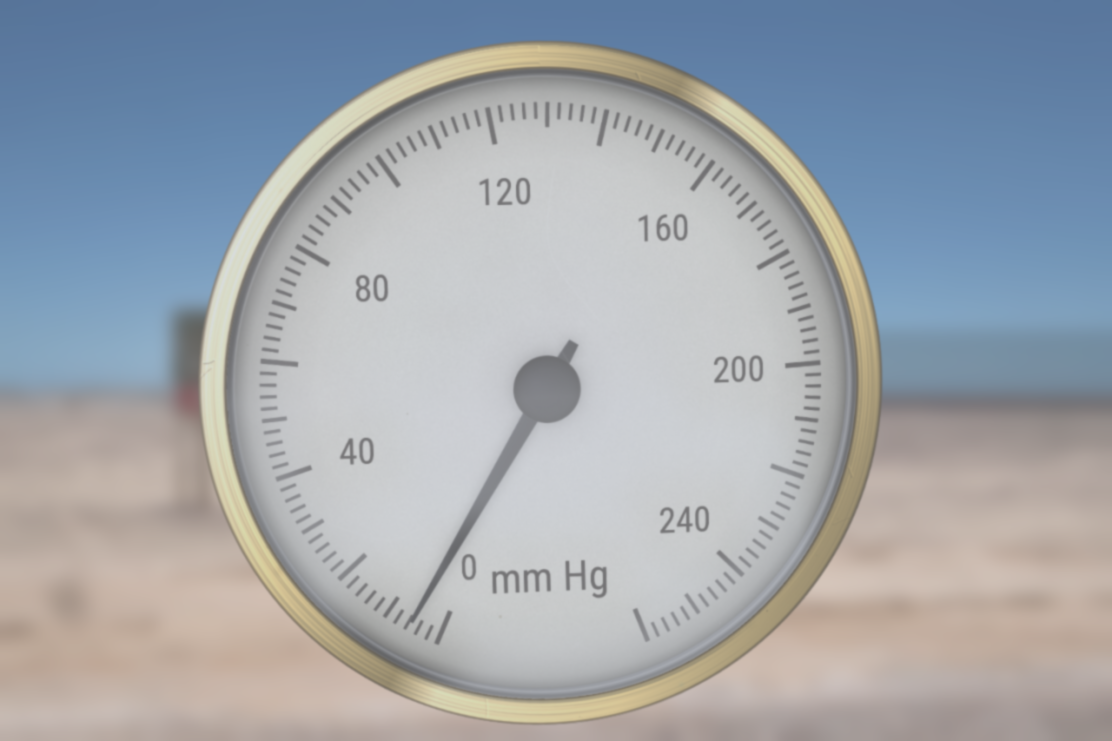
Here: 6 mmHg
